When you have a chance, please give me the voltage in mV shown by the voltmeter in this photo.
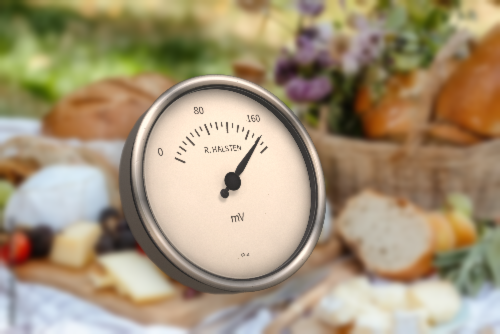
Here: 180 mV
